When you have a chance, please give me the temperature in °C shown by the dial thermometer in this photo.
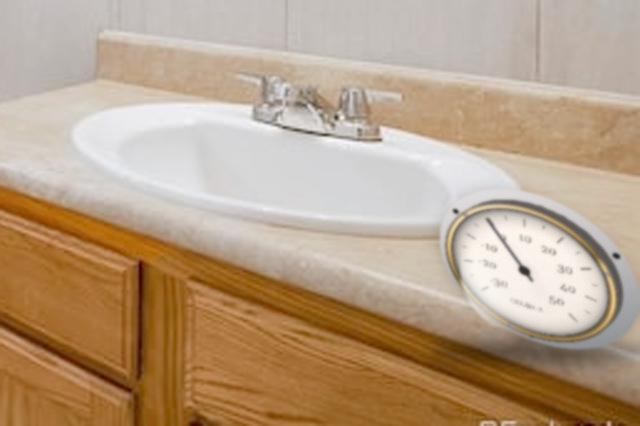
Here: 0 °C
